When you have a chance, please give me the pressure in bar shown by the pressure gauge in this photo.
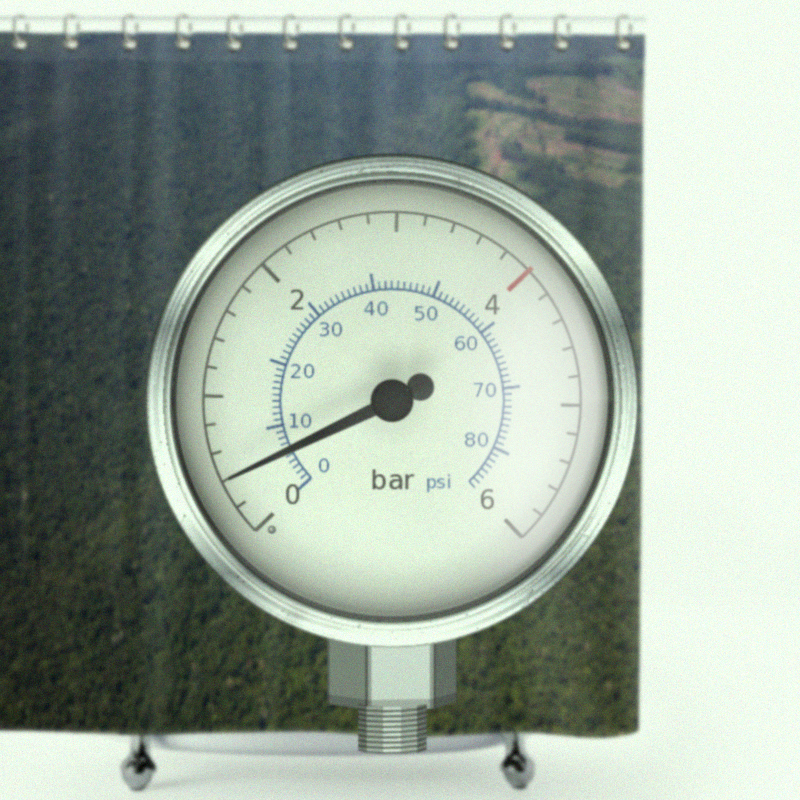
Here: 0.4 bar
